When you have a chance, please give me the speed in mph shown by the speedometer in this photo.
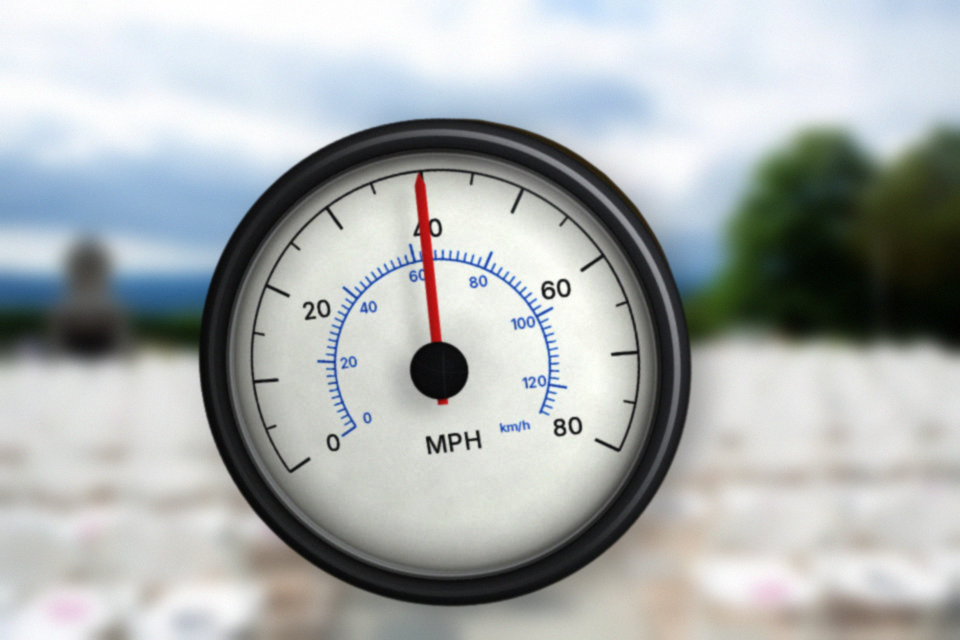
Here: 40 mph
